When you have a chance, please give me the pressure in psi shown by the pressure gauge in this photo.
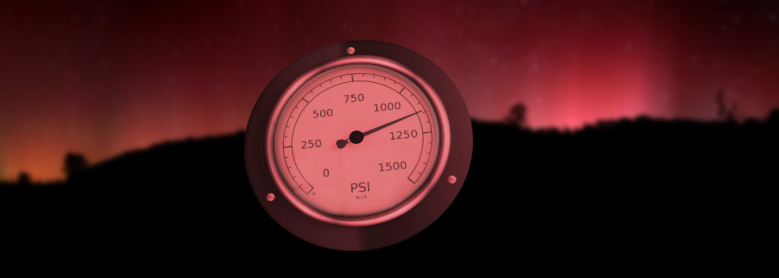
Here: 1150 psi
